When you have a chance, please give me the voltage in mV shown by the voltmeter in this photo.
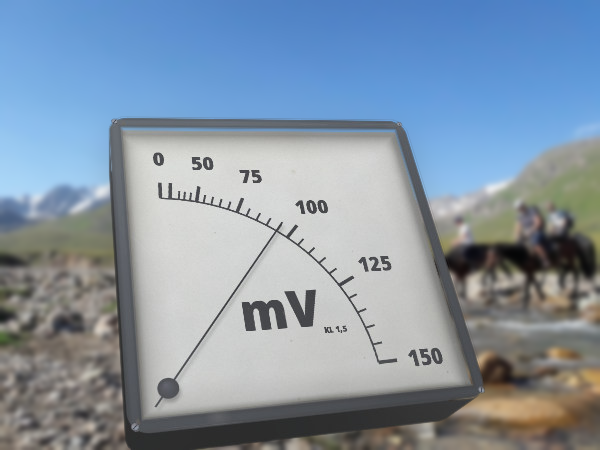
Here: 95 mV
